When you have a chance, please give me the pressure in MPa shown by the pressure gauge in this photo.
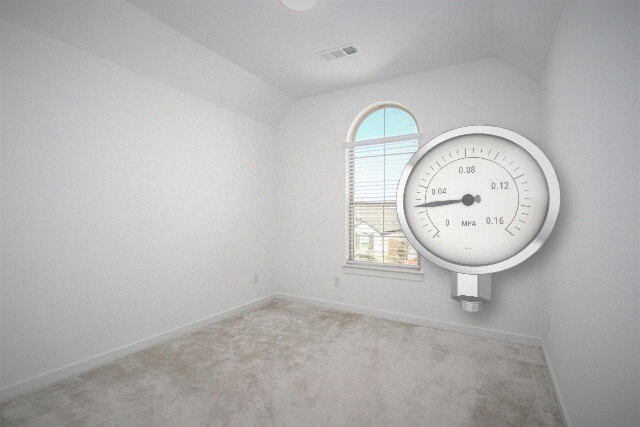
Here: 0.025 MPa
